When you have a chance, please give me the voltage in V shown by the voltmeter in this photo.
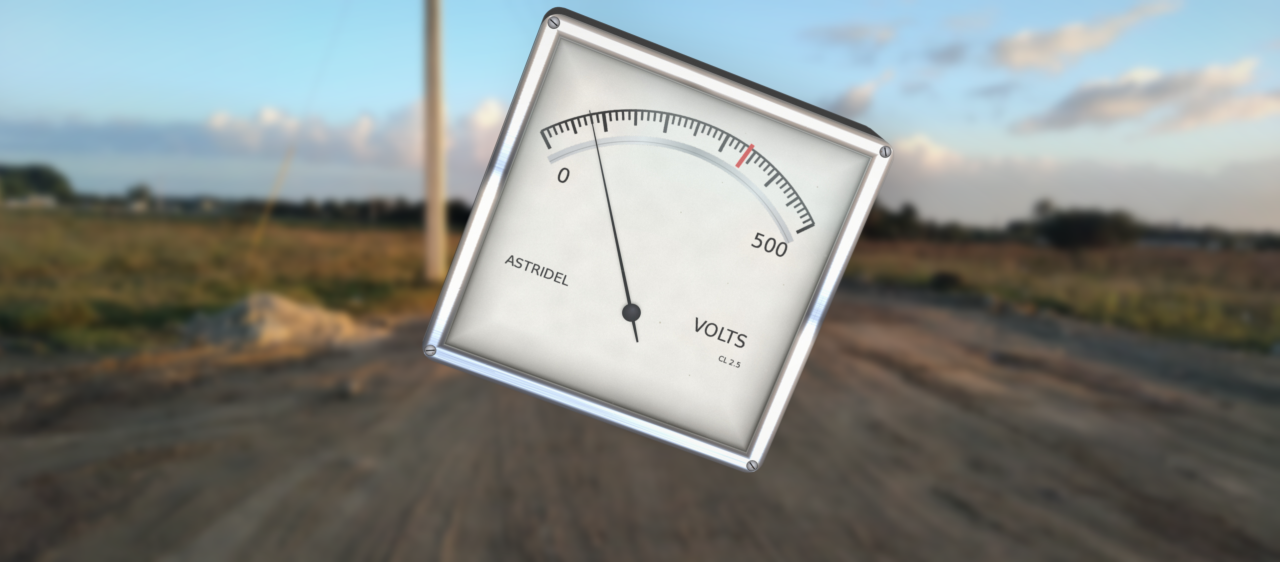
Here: 80 V
